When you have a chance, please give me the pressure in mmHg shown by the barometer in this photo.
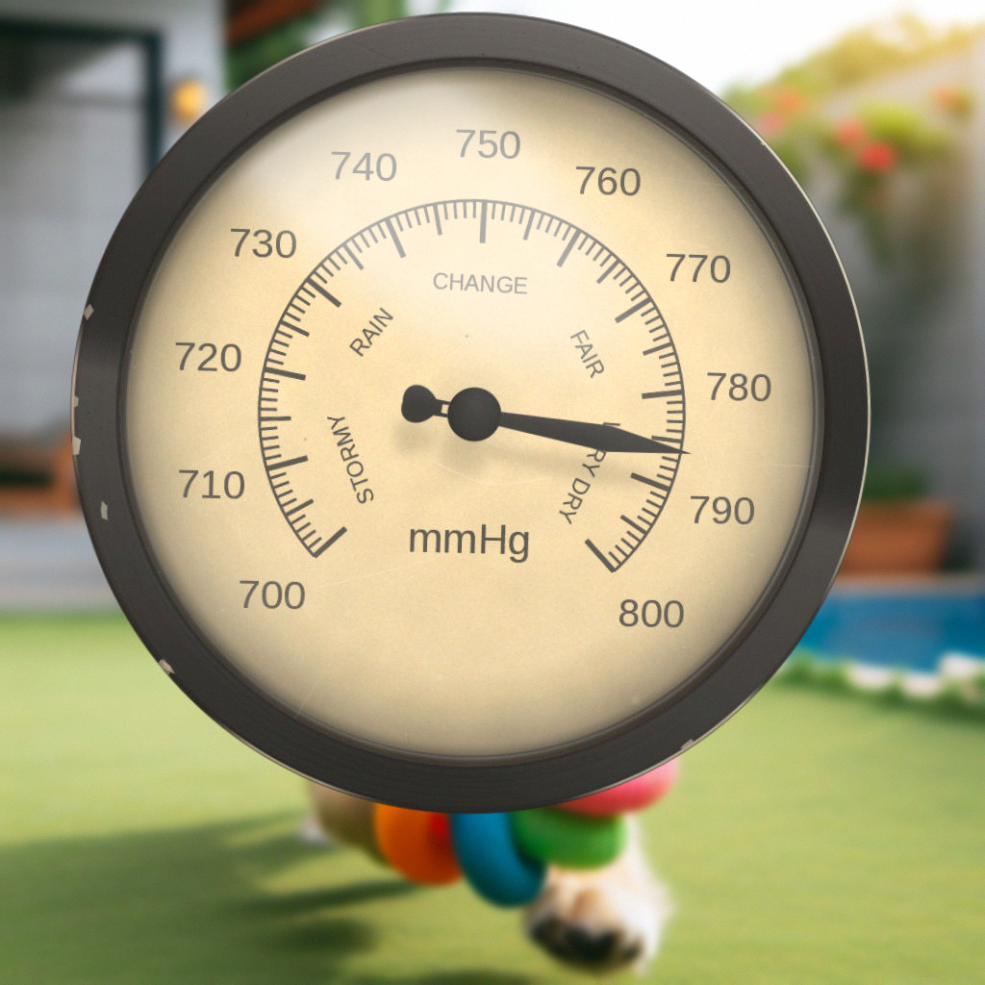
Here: 786 mmHg
